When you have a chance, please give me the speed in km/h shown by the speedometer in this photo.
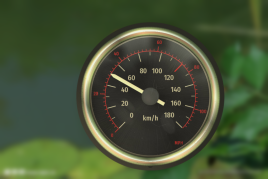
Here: 50 km/h
